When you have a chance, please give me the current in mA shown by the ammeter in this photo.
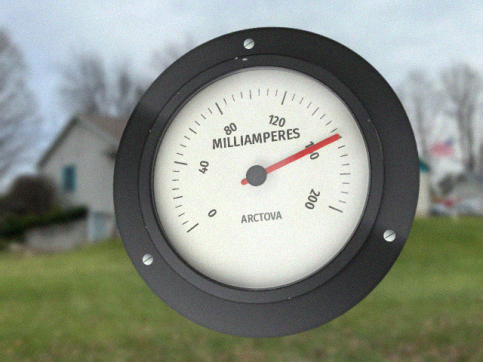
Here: 160 mA
